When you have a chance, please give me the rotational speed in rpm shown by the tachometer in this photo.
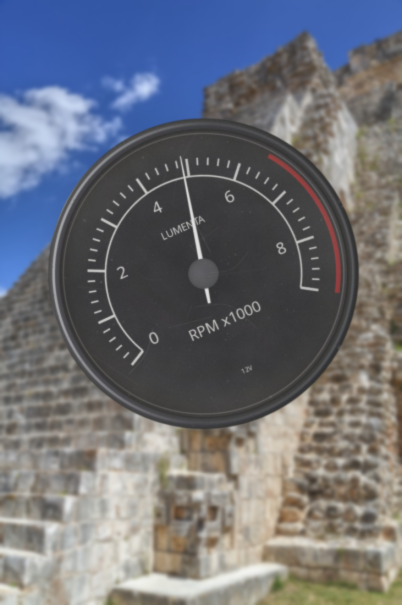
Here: 4900 rpm
